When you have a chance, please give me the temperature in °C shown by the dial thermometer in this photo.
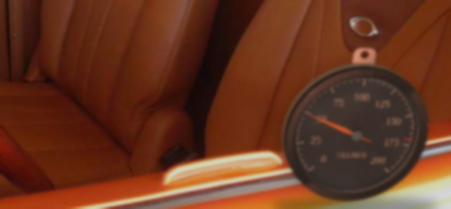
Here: 50 °C
